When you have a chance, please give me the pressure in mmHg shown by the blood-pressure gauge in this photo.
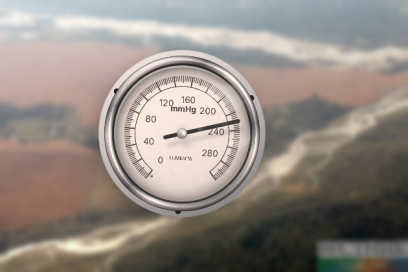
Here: 230 mmHg
